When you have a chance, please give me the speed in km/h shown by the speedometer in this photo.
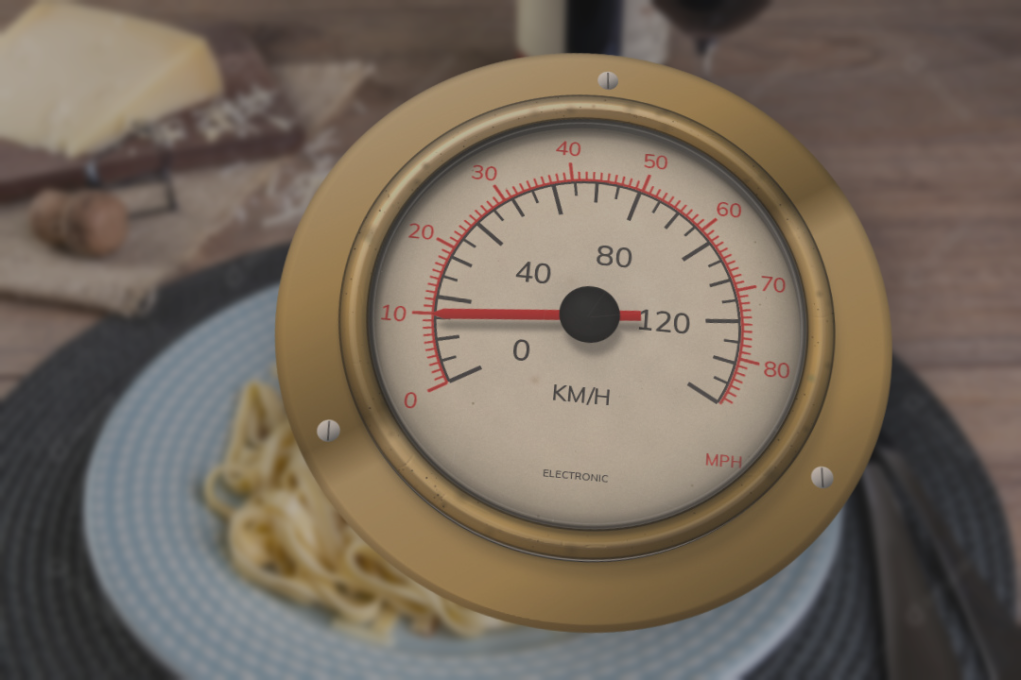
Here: 15 km/h
